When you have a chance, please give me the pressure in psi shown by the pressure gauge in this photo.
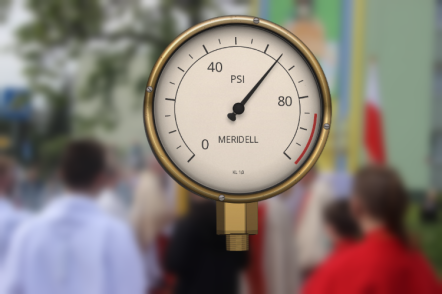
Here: 65 psi
